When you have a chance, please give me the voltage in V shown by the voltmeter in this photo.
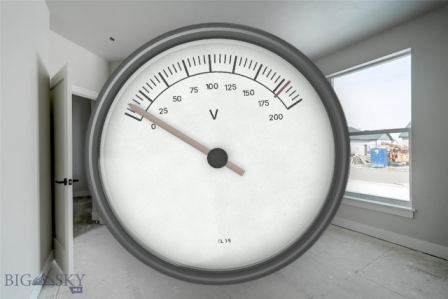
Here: 10 V
